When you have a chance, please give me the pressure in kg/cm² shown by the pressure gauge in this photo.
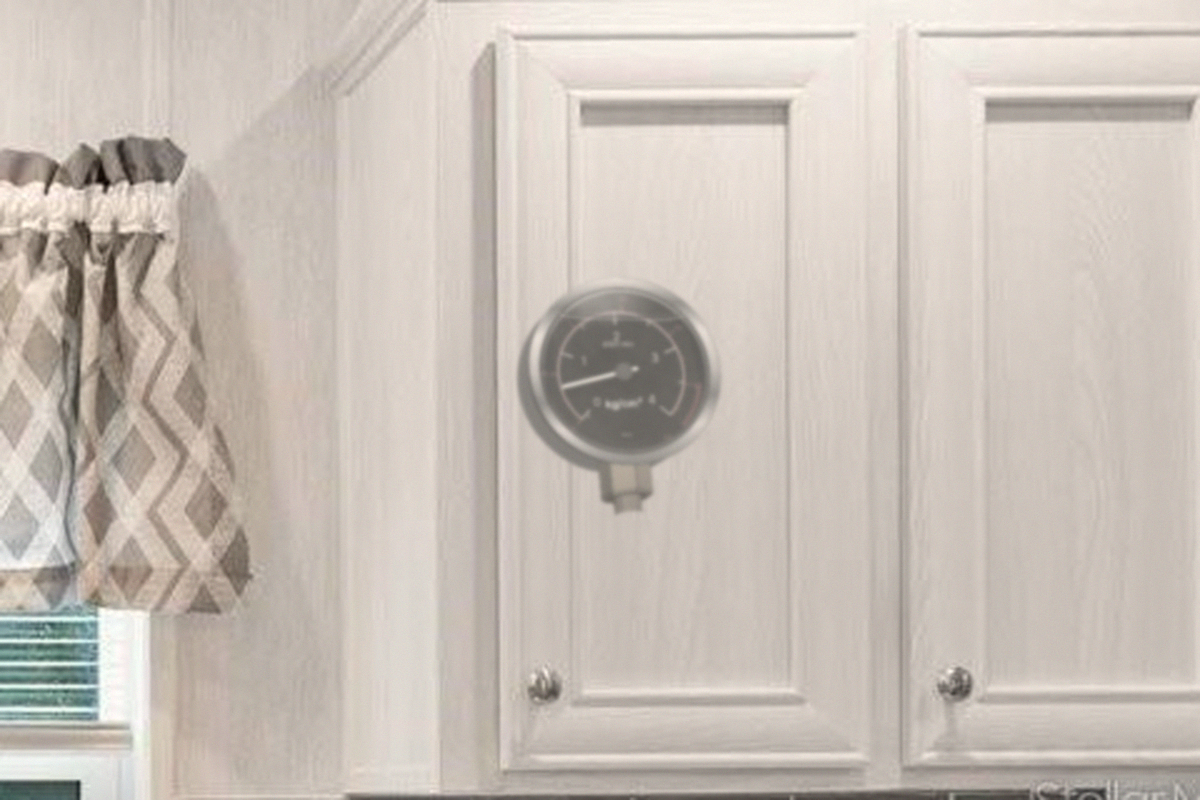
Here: 0.5 kg/cm²
